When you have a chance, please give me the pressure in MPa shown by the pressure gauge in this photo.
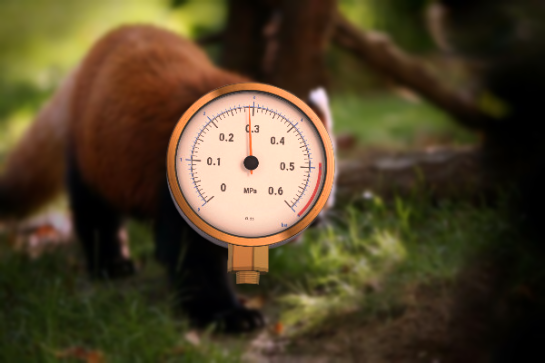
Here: 0.29 MPa
